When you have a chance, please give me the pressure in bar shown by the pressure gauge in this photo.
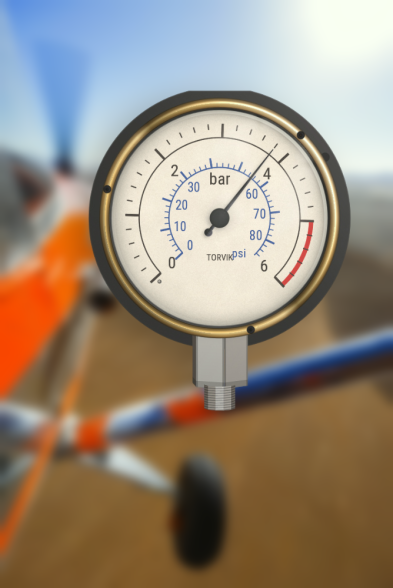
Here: 3.8 bar
